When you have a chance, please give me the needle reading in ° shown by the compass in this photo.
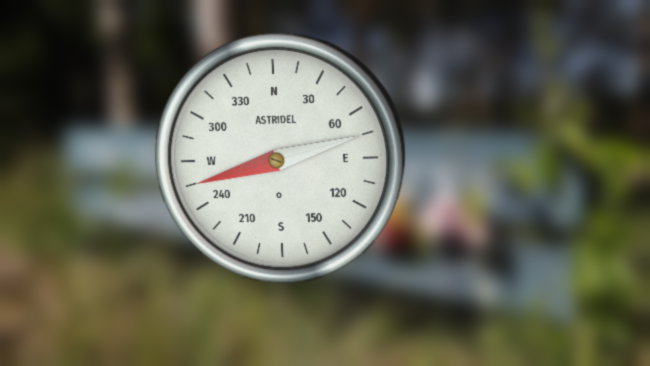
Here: 255 °
